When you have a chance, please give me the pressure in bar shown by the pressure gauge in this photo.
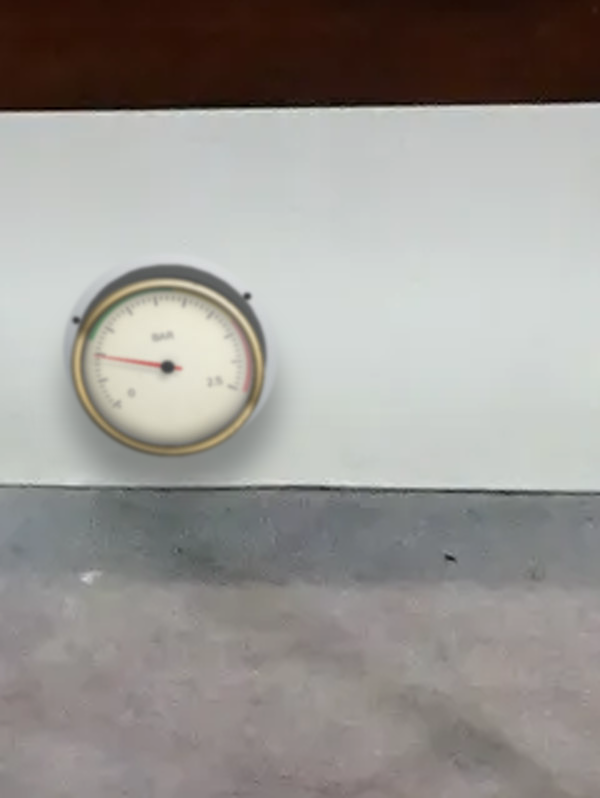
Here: 0.5 bar
